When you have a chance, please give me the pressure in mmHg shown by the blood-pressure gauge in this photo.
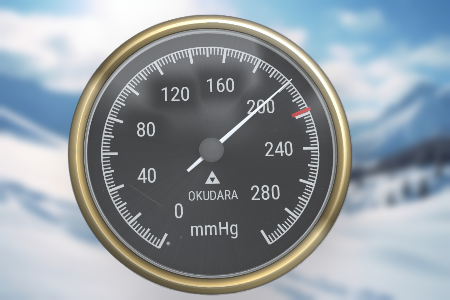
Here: 200 mmHg
